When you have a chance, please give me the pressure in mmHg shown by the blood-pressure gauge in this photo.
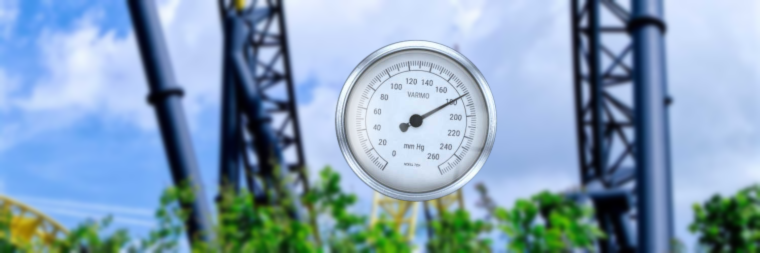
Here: 180 mmHg
